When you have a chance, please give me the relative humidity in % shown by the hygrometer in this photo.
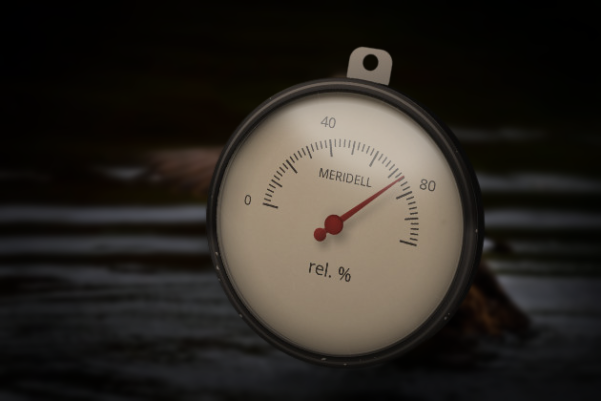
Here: 74 %
